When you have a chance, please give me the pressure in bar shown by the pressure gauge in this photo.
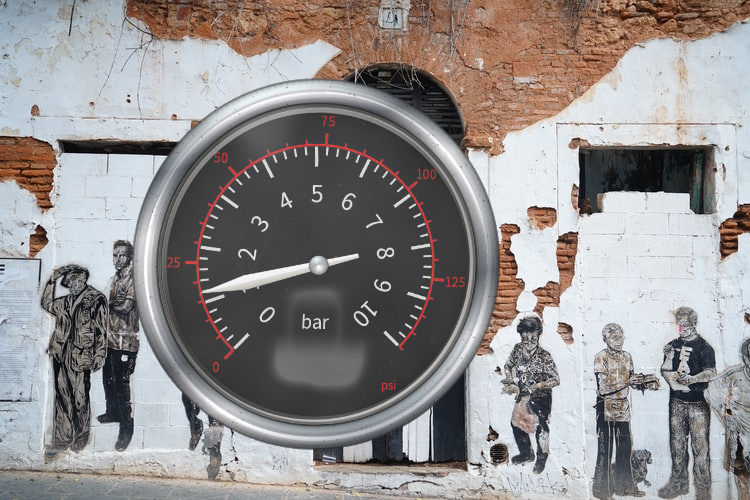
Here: 1.2 bar
